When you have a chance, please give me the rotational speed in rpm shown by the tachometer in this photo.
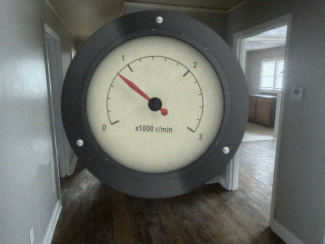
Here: 800 rpm
